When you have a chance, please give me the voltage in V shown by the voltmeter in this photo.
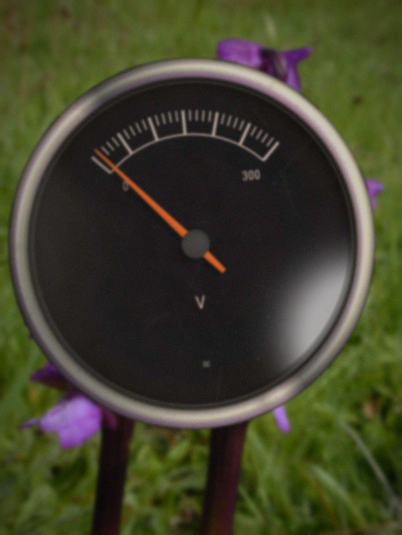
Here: 10 V
